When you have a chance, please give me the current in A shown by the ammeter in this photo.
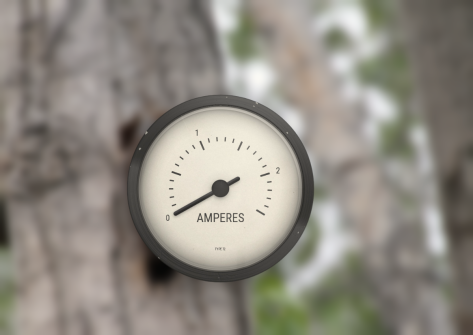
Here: 0 A
